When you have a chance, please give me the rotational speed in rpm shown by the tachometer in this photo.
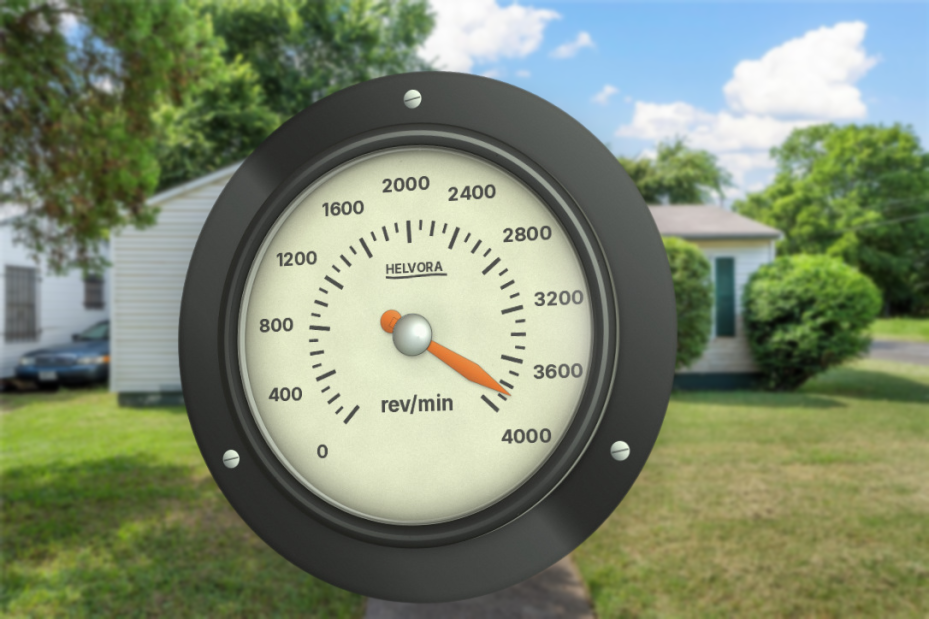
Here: 3850 rpm
